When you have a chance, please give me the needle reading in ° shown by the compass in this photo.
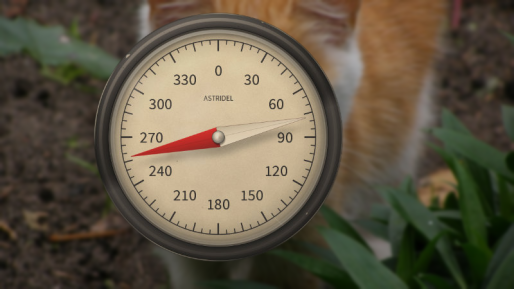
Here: 257.5 °
